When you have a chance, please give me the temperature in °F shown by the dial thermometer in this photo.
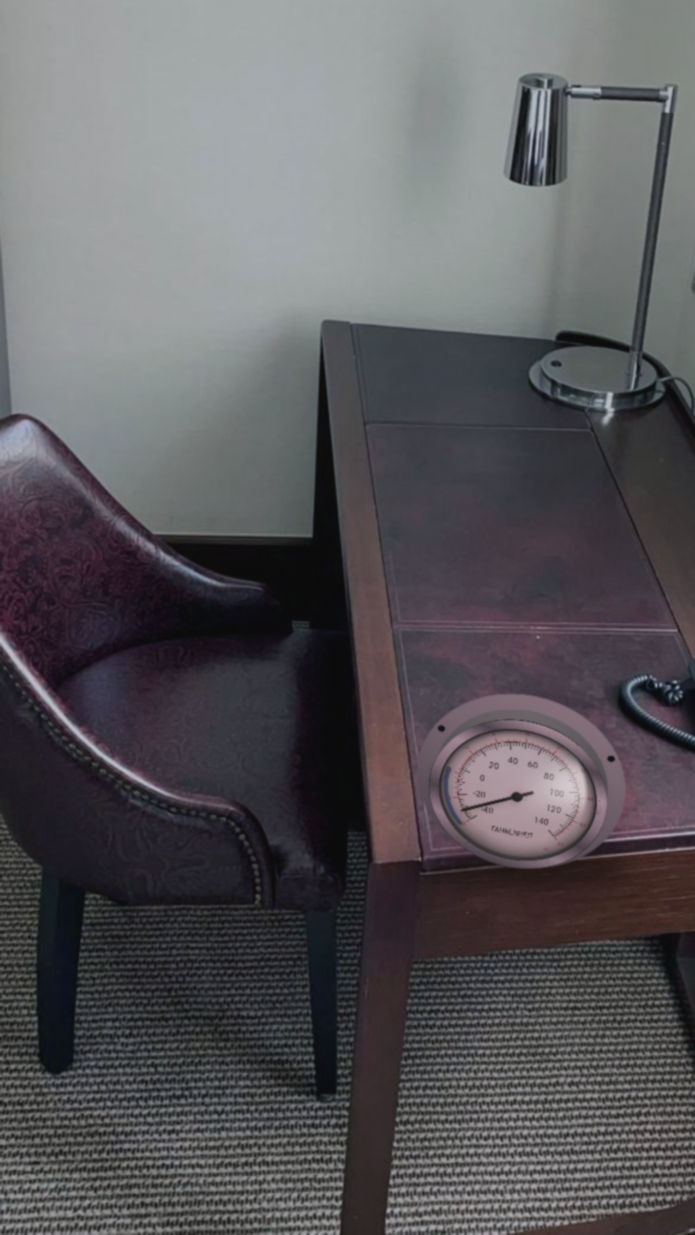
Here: -30 °F
